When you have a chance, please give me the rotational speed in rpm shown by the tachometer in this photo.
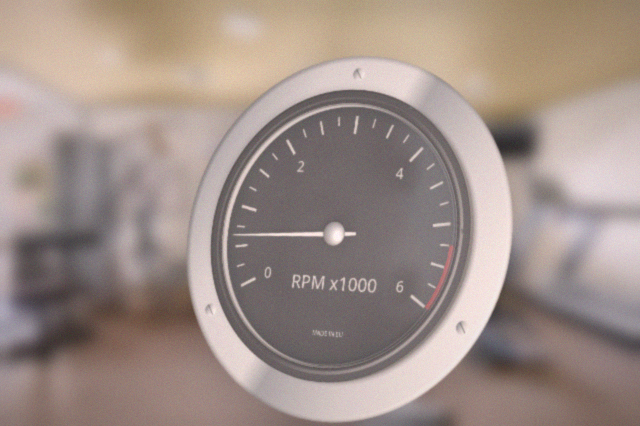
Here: 625 rpm
